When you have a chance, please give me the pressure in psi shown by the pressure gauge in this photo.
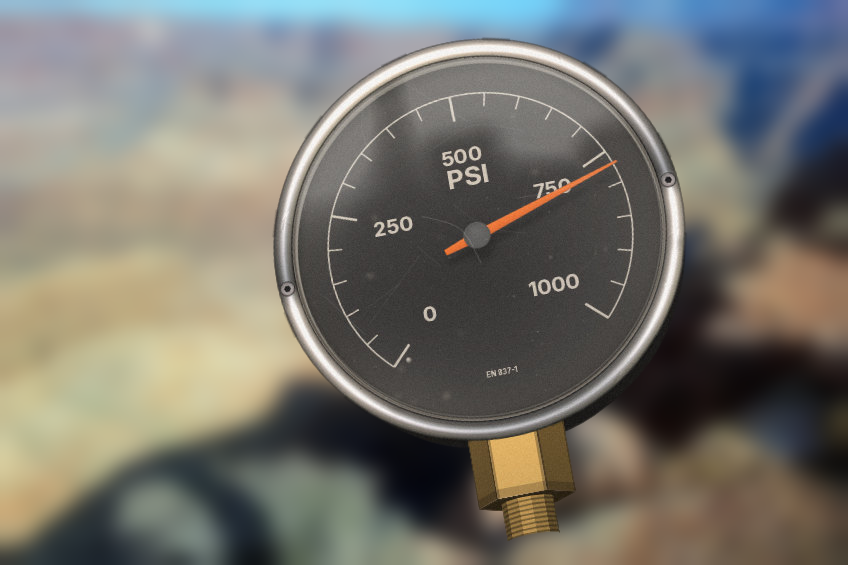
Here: 775 psi
